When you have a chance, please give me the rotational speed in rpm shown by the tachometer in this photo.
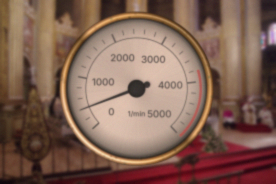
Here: 400 rpm
